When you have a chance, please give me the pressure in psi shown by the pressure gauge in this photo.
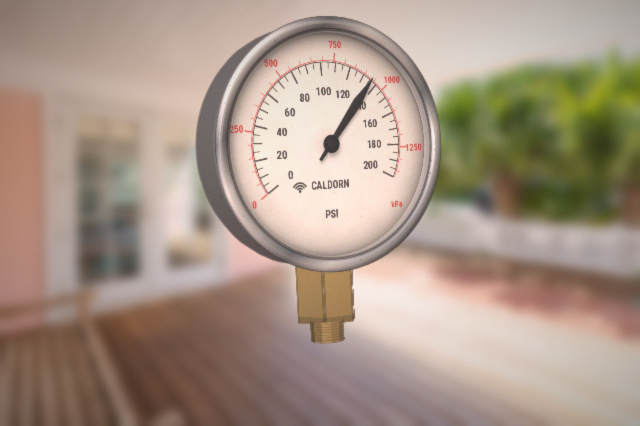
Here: 135 psi
